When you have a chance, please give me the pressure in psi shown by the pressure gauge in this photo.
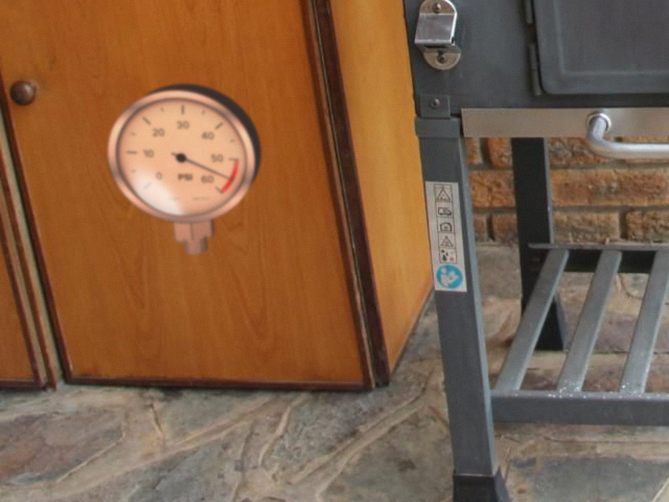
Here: 55 psi
